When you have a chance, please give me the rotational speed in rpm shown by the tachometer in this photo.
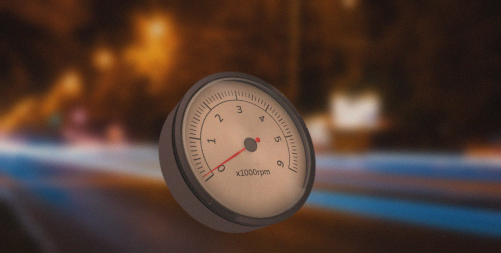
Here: 100 rpm
